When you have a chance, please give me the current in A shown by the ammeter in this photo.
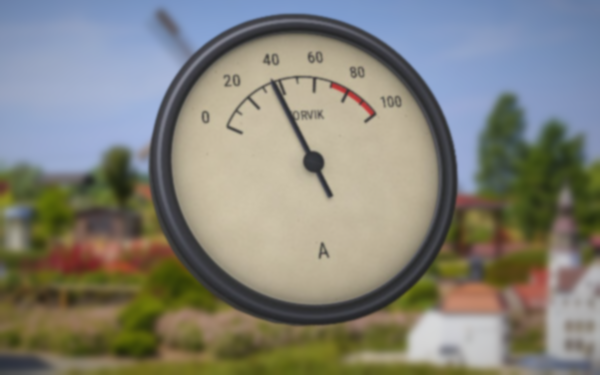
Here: 35 A
